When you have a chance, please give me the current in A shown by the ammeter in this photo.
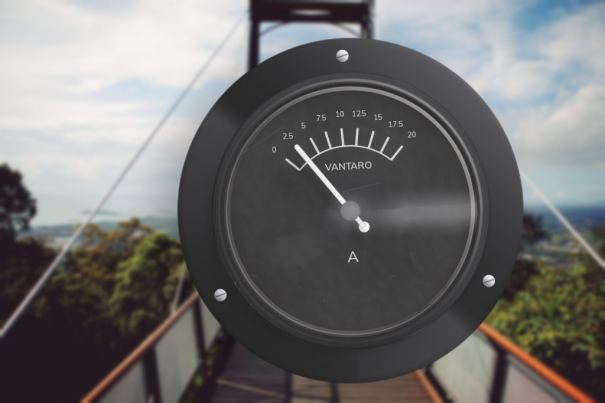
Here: 2.5 A
